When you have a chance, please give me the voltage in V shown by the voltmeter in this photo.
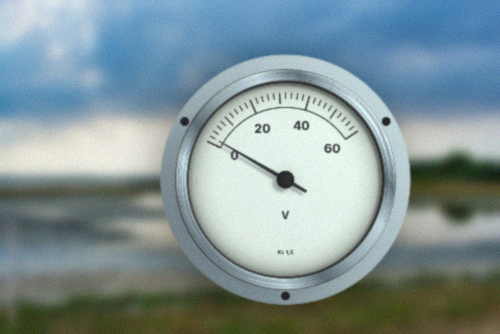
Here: 2 V
